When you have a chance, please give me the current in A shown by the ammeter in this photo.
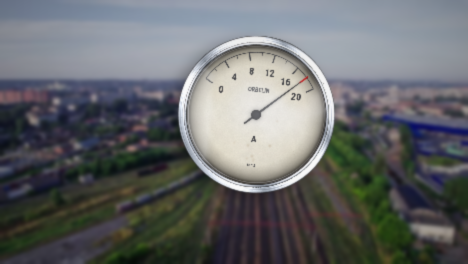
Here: 18 A
